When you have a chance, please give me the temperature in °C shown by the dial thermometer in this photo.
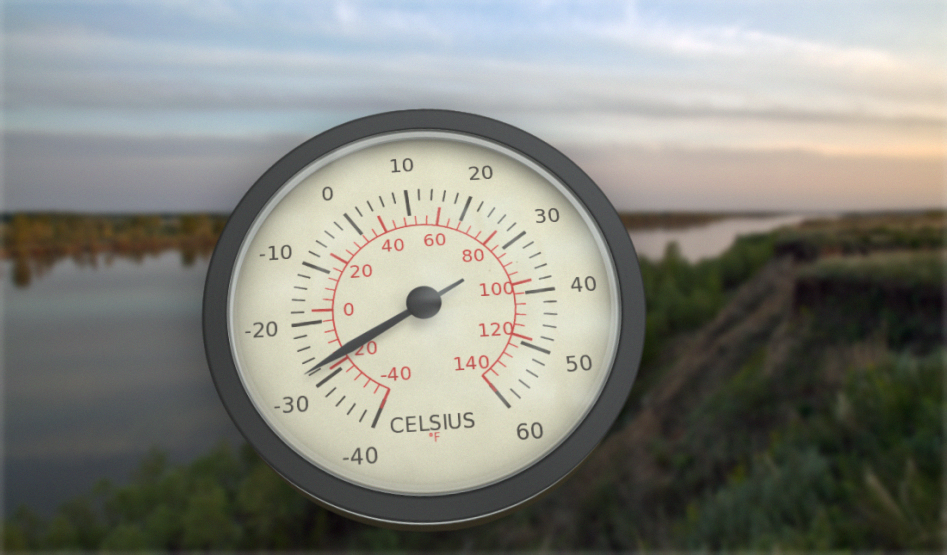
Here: -28 °C
